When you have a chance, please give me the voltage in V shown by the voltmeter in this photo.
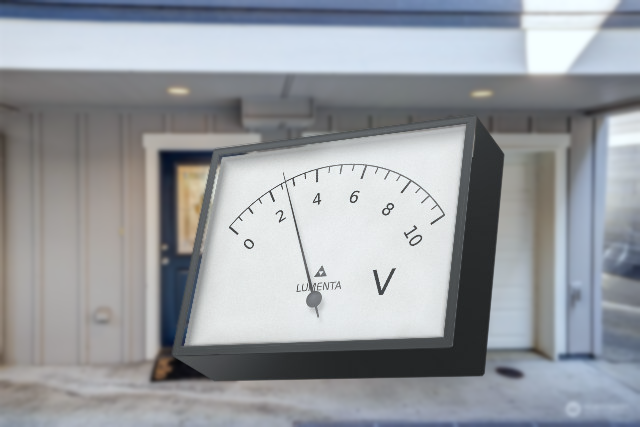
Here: 2.75 V
